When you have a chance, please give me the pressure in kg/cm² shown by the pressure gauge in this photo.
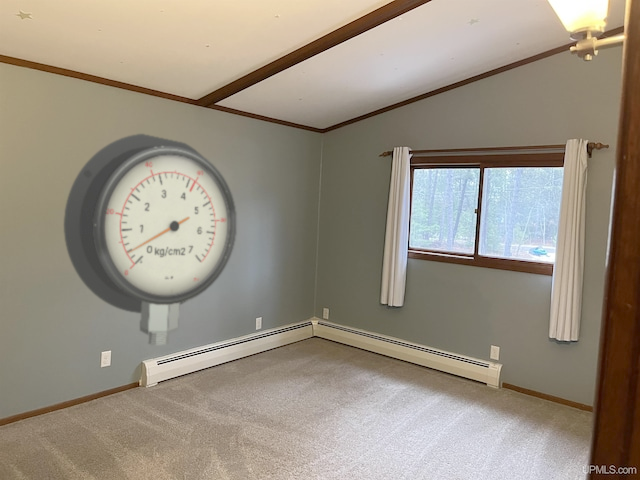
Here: 0.4 kg/cm²
